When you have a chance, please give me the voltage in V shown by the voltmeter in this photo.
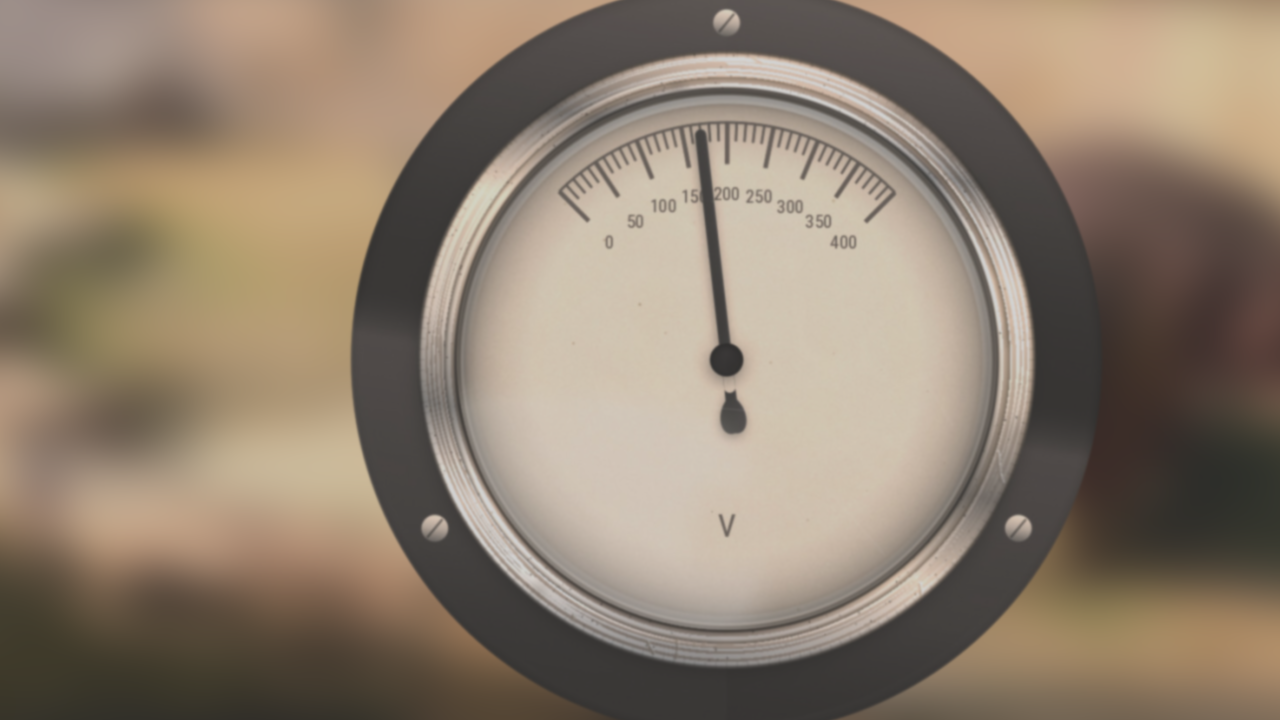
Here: 170 V
